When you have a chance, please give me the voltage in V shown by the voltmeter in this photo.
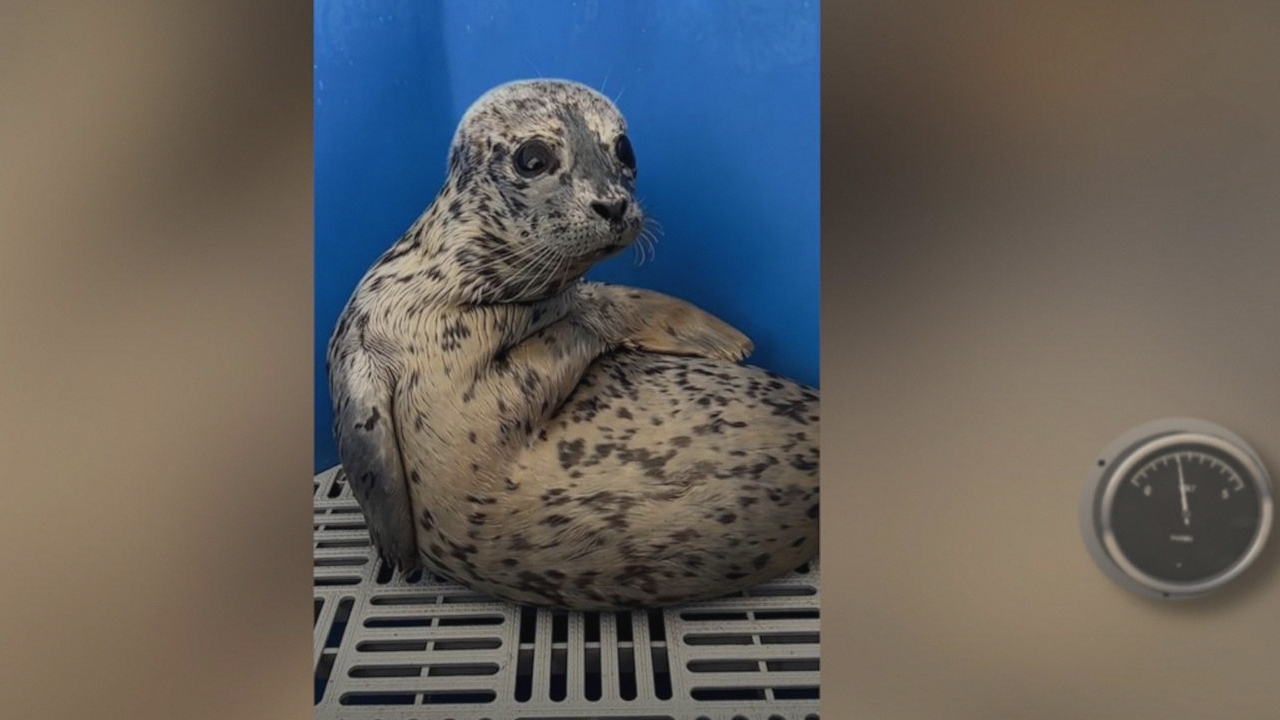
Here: 2 V
